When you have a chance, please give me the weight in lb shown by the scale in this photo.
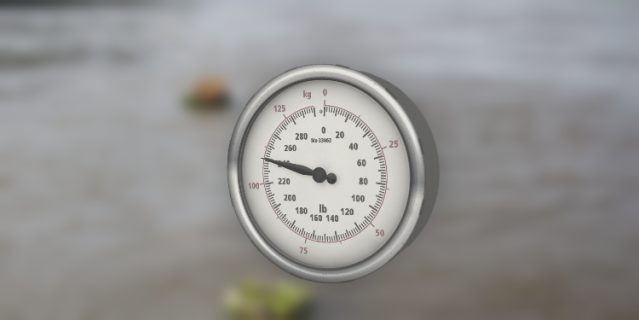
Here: 240 lb
